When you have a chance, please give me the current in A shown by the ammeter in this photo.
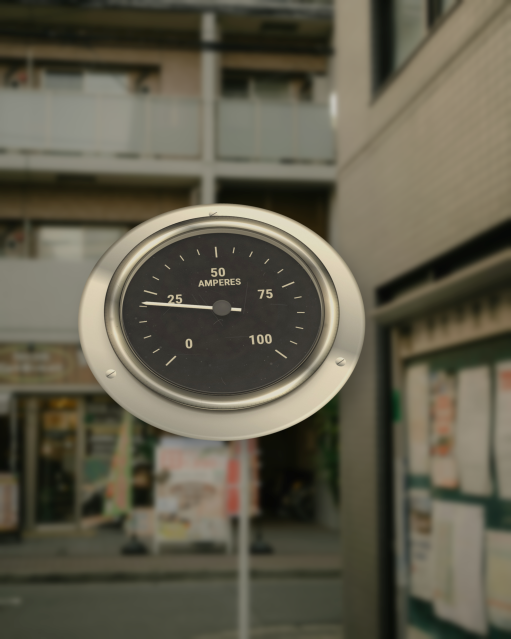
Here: 20 A
